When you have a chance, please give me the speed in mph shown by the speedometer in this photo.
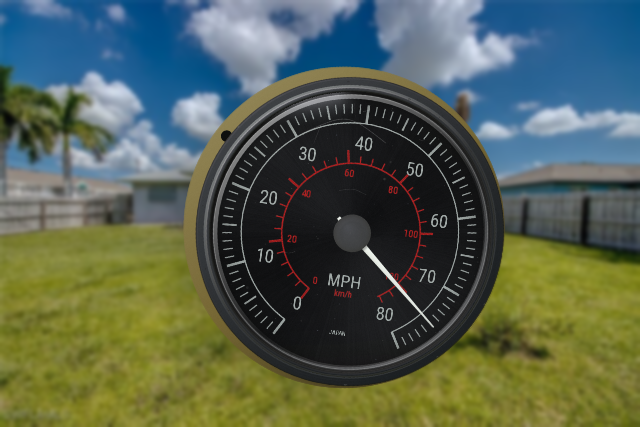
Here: 75 mph
